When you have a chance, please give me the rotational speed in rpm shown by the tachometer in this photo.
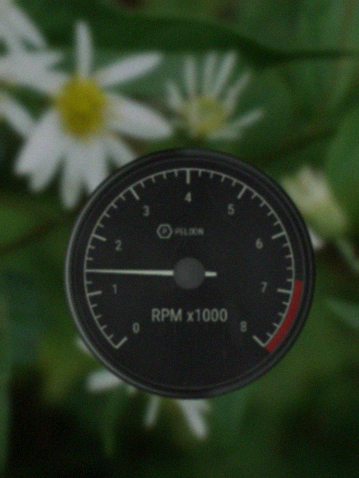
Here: 1400 rpm
